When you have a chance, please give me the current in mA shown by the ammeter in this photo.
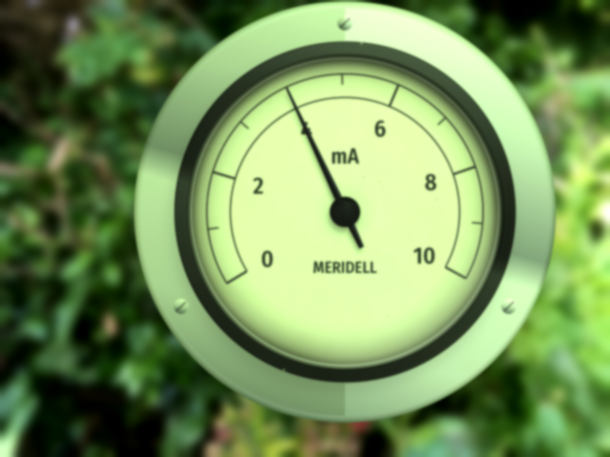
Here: 4 mA
